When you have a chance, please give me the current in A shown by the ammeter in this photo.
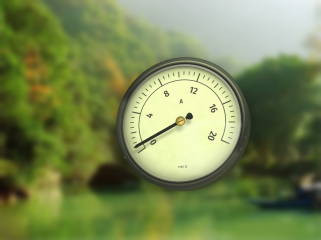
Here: 0.5 A
